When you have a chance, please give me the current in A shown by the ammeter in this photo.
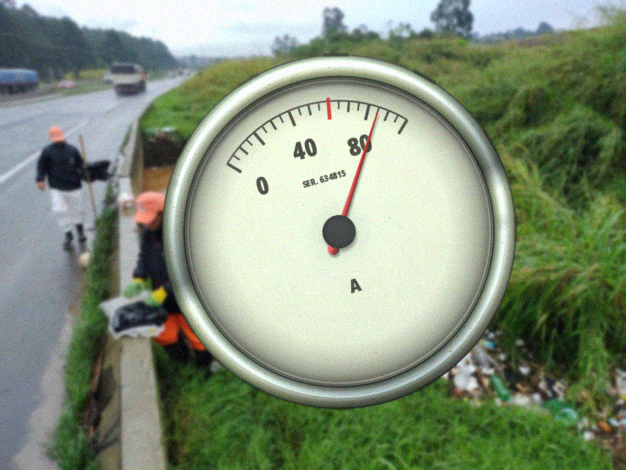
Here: 85 A
